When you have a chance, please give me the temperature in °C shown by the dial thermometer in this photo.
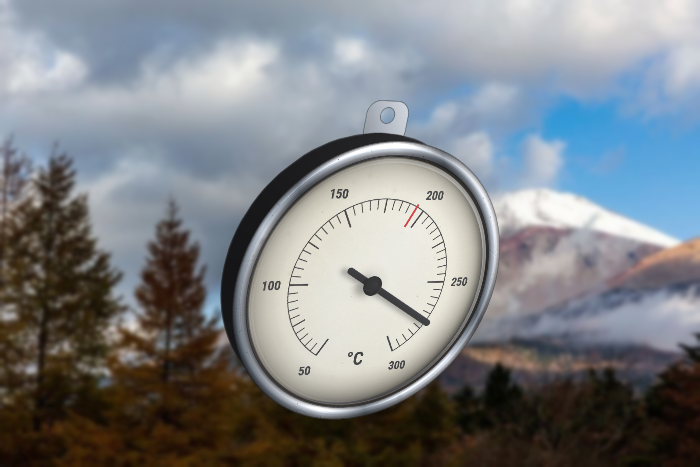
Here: 275 °C
